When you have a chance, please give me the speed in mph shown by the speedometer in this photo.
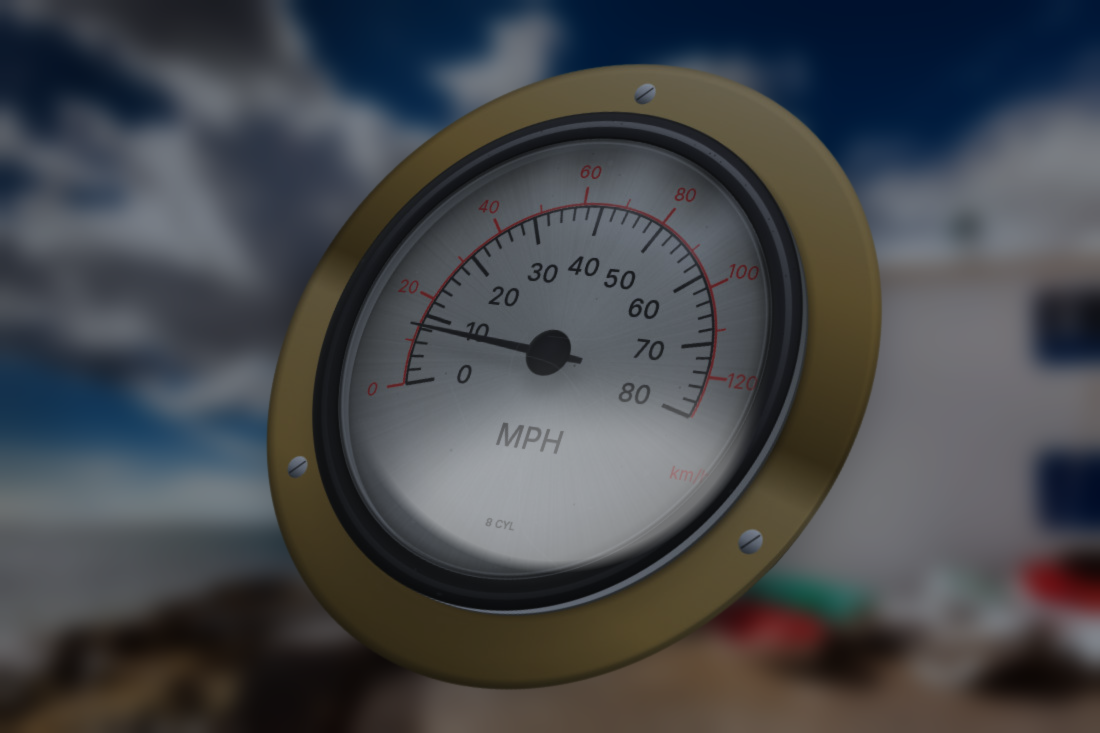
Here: 8 mph
